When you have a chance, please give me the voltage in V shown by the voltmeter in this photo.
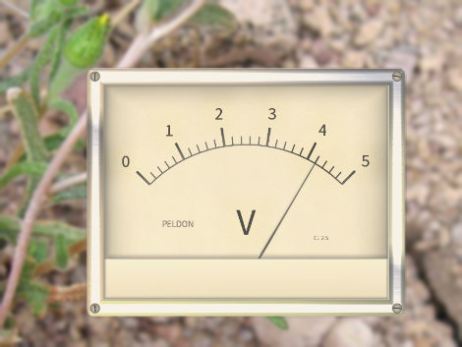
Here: 4.2 V
